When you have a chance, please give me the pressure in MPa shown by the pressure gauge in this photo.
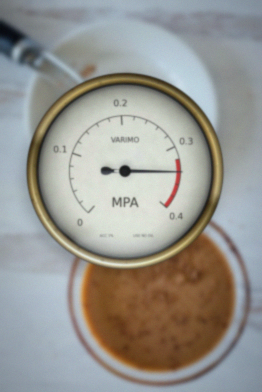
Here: 0.34 MPa
